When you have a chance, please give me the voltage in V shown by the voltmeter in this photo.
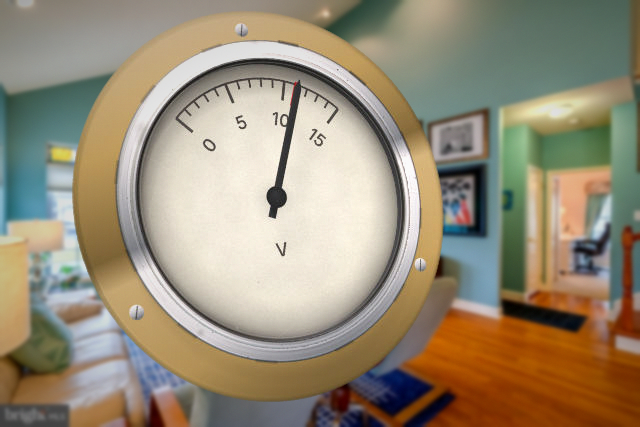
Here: 11 V
